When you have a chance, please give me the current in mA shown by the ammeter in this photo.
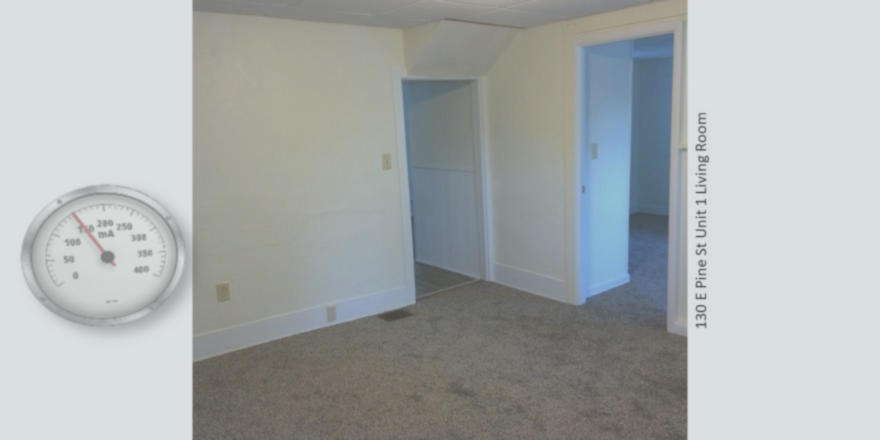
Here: 150 mA
